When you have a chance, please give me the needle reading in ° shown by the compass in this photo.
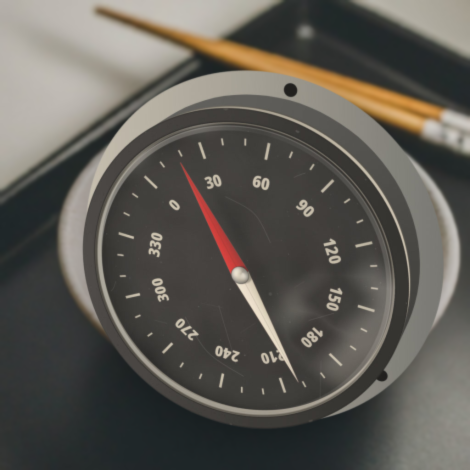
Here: 20 °
